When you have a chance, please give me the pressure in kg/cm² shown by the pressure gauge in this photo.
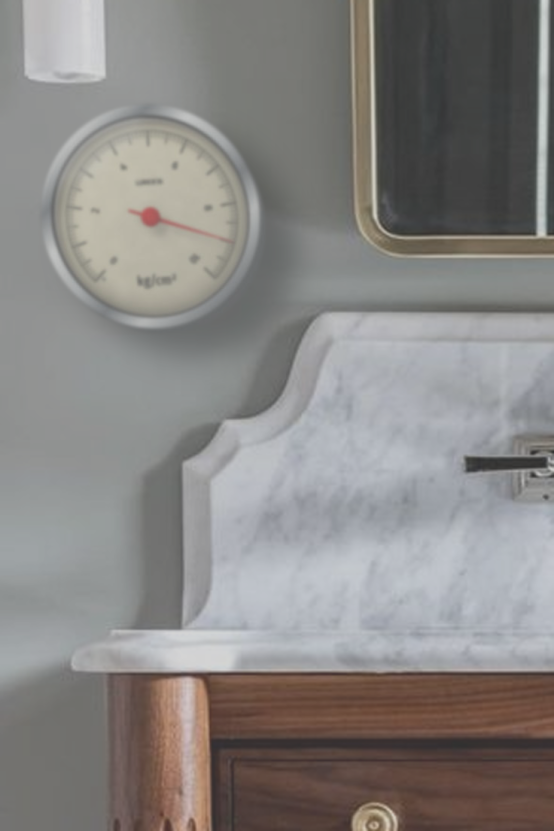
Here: 9 kg/cm²
